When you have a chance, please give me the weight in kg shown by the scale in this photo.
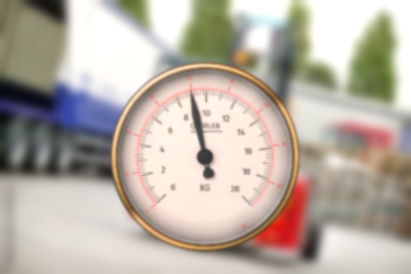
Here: 9 kg
